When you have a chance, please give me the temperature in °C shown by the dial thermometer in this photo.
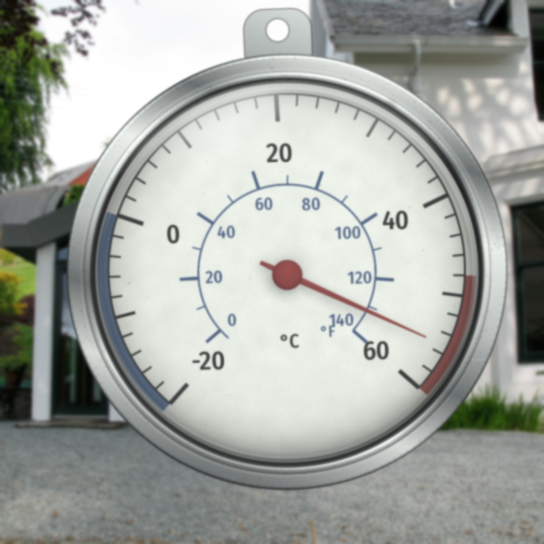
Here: 55 °C
